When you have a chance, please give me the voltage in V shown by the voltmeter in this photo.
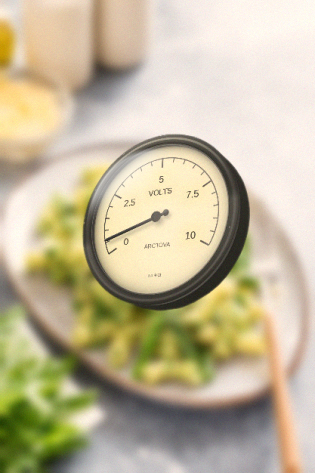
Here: 0.5 V
